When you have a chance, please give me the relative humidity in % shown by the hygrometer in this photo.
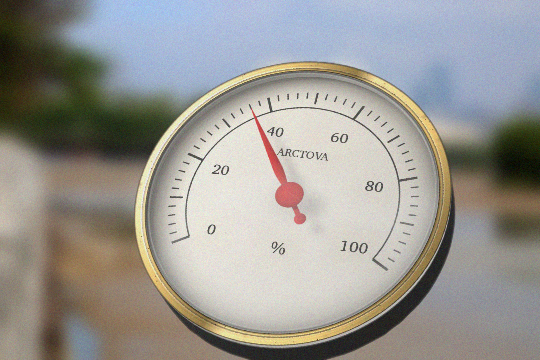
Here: 36 %
